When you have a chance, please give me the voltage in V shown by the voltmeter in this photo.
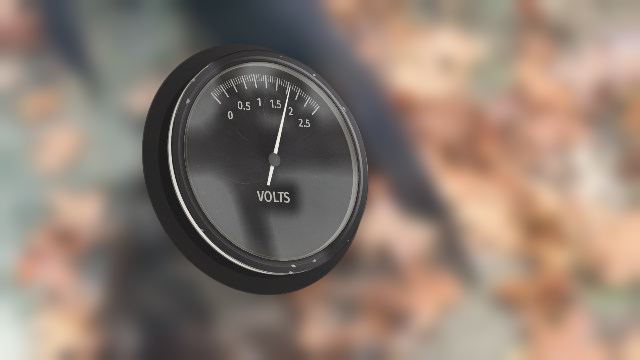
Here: 1.75 V
